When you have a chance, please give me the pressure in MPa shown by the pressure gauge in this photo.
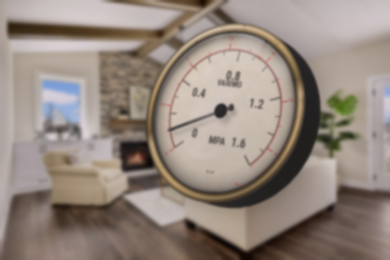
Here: 0.1 MPa
